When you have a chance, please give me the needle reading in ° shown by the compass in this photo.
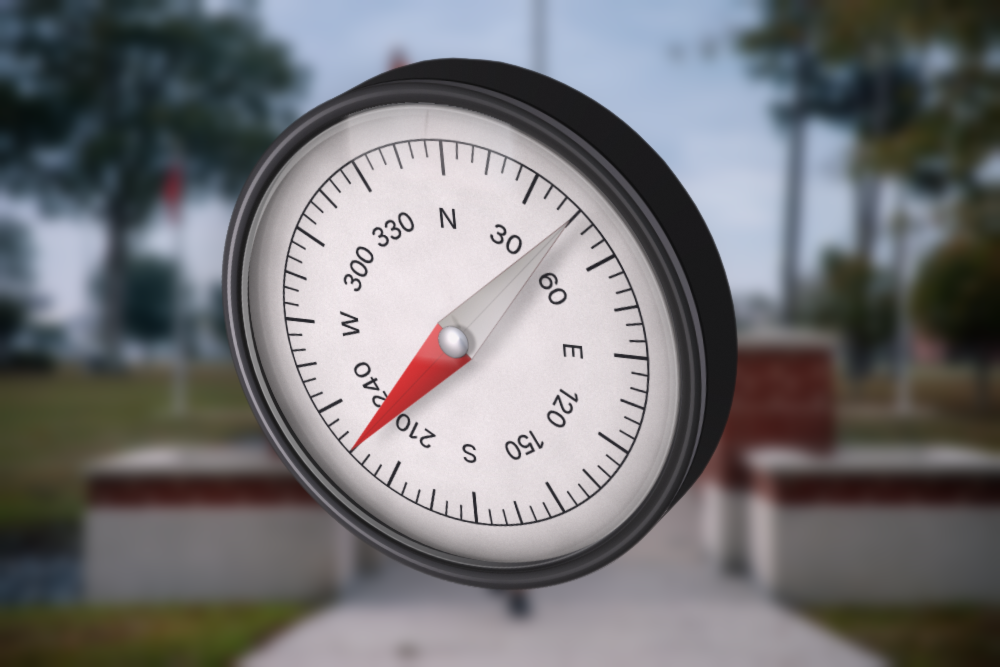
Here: 225 °
